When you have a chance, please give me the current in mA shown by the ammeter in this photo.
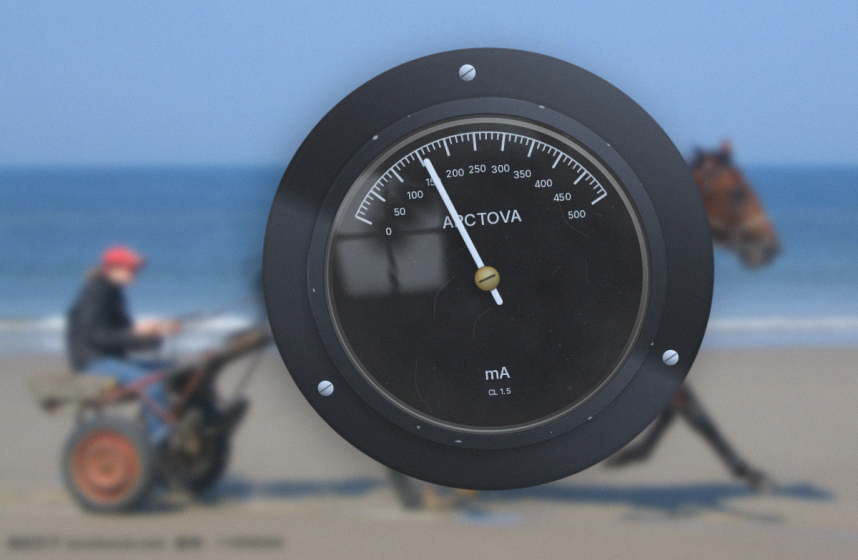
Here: 160 mA
